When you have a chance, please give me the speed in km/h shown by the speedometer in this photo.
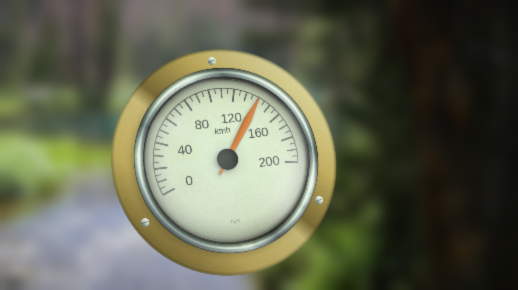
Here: 140 km/h
